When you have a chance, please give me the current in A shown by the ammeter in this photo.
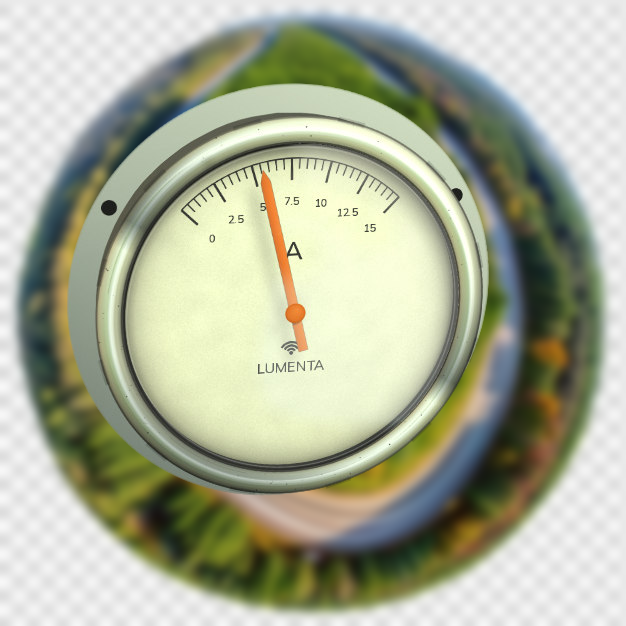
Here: 5.5 A
